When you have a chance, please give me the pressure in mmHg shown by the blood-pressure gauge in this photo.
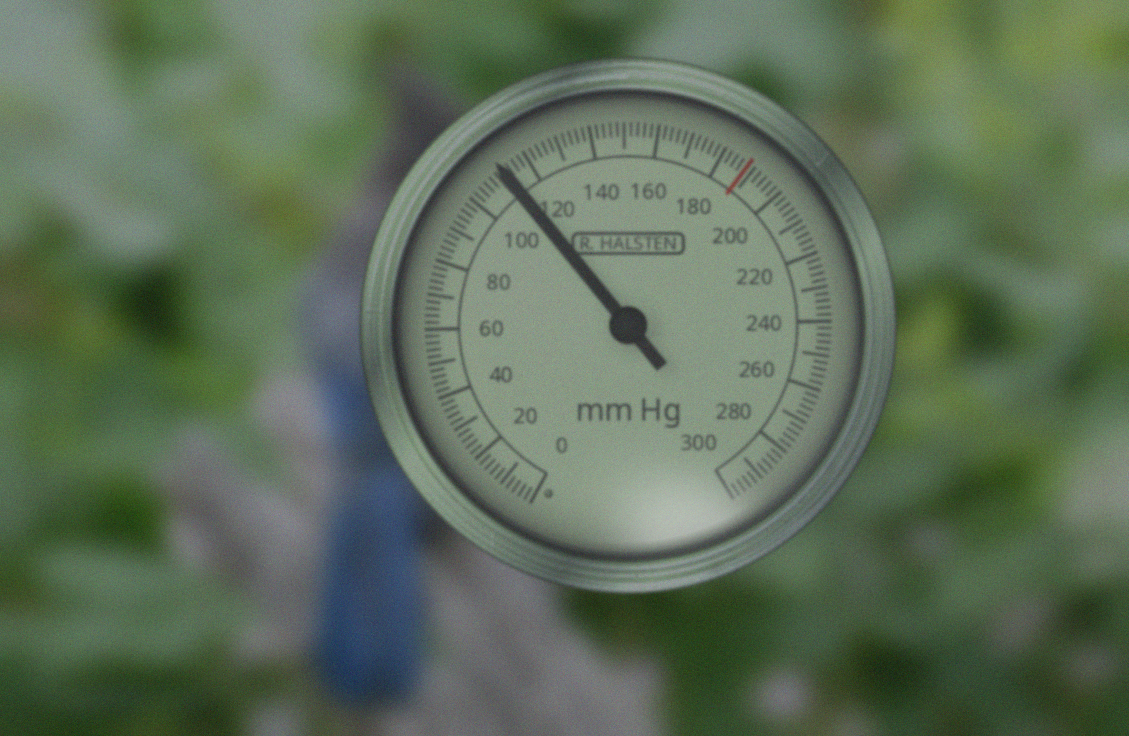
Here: 112 mmHg
